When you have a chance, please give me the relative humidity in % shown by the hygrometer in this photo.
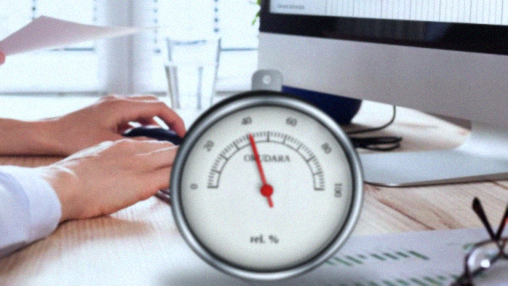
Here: 40 %
